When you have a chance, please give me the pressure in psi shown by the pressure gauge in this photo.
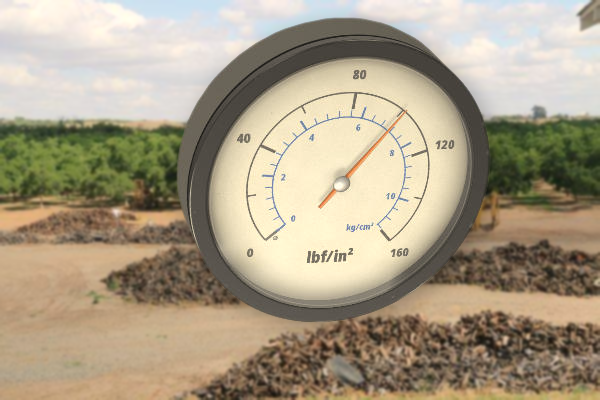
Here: 100 psi
